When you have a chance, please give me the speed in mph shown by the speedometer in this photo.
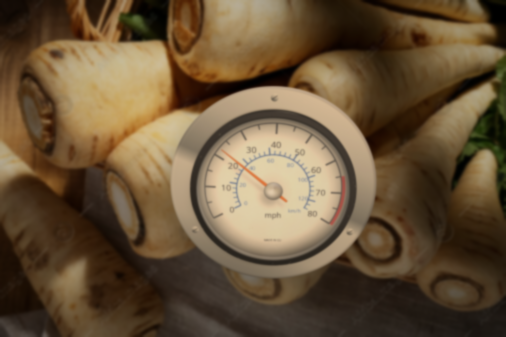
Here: 22.5 mph
